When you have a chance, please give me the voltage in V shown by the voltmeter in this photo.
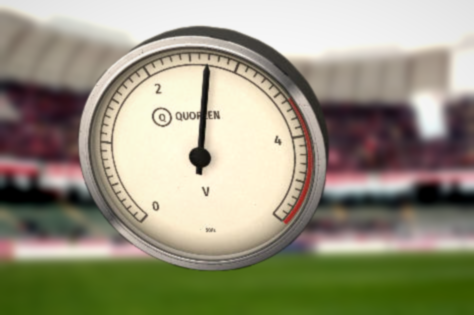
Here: 2.7 V
